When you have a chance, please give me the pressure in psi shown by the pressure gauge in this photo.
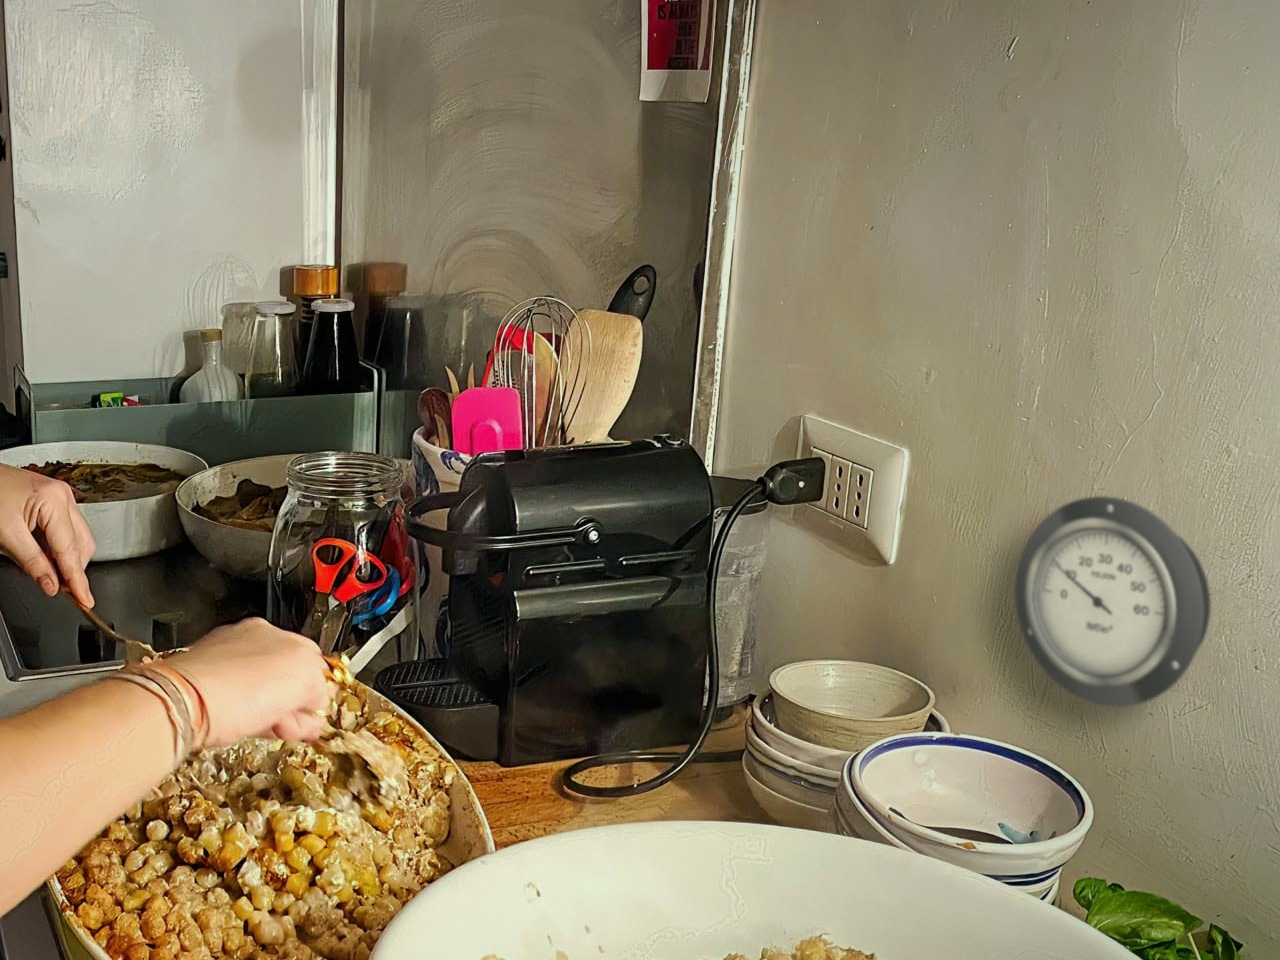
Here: 10 psi
